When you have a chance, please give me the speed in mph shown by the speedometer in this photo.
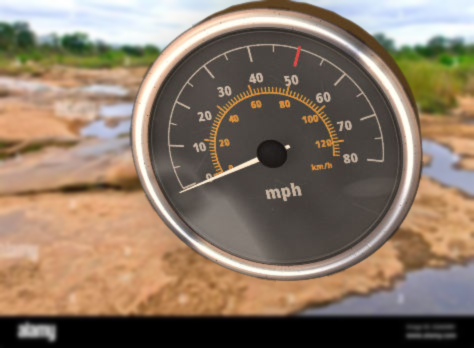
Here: 0 mph
